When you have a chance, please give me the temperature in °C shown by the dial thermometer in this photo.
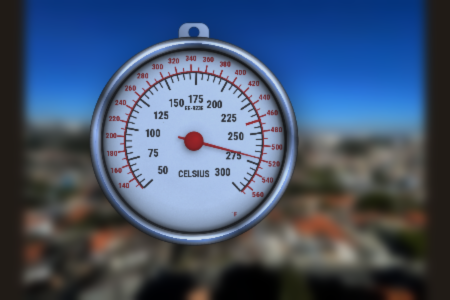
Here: 270 °C
